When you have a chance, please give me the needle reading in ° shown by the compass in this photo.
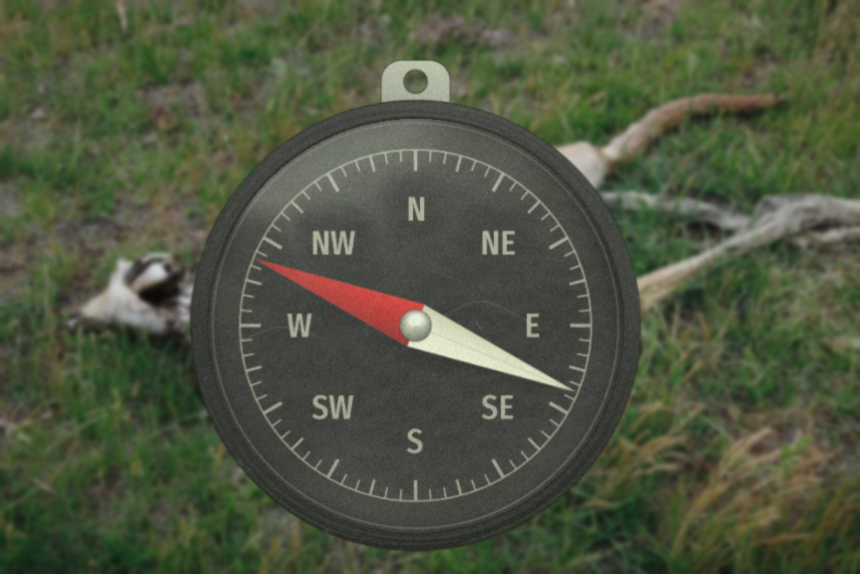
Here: 292.5 °
